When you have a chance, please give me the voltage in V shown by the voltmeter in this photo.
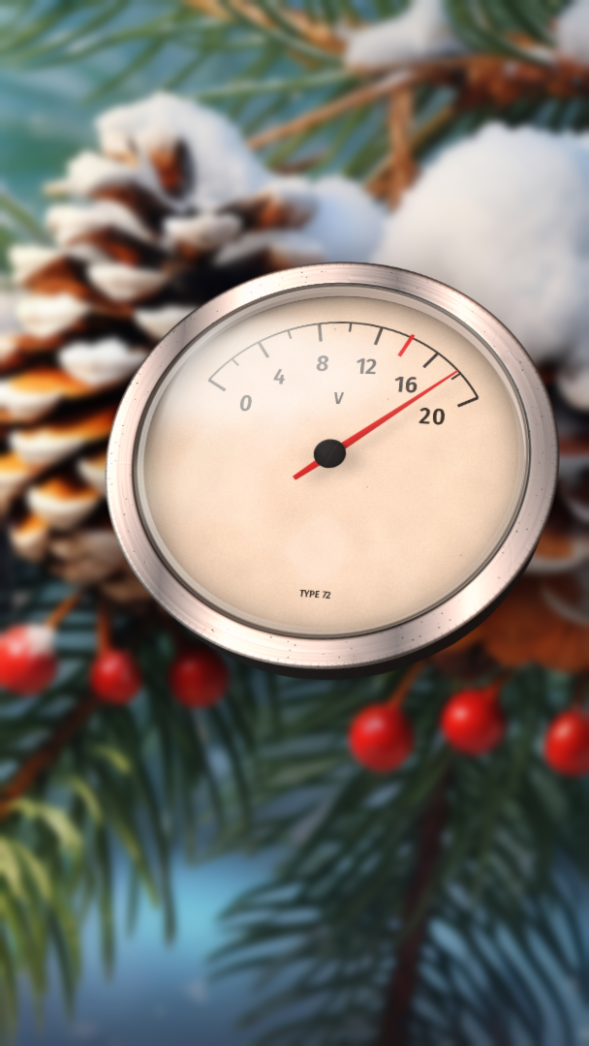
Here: 18 V
